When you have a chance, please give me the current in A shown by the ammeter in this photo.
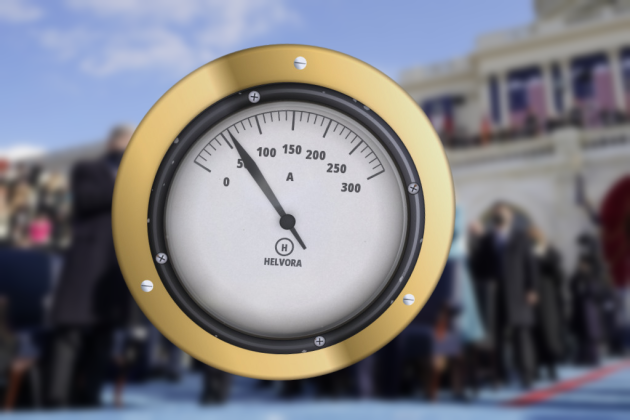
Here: 60 A
